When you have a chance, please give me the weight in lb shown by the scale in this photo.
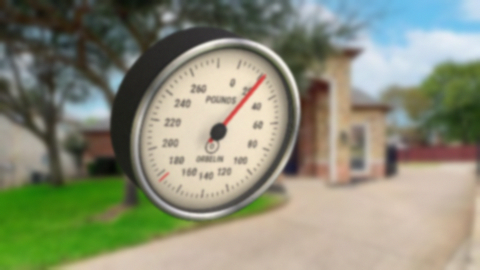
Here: 20 lb
